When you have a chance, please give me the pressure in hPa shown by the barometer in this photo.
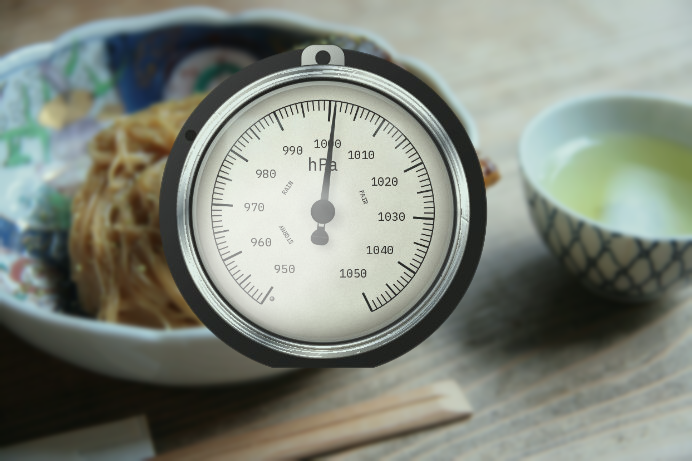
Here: 1001 hPa
